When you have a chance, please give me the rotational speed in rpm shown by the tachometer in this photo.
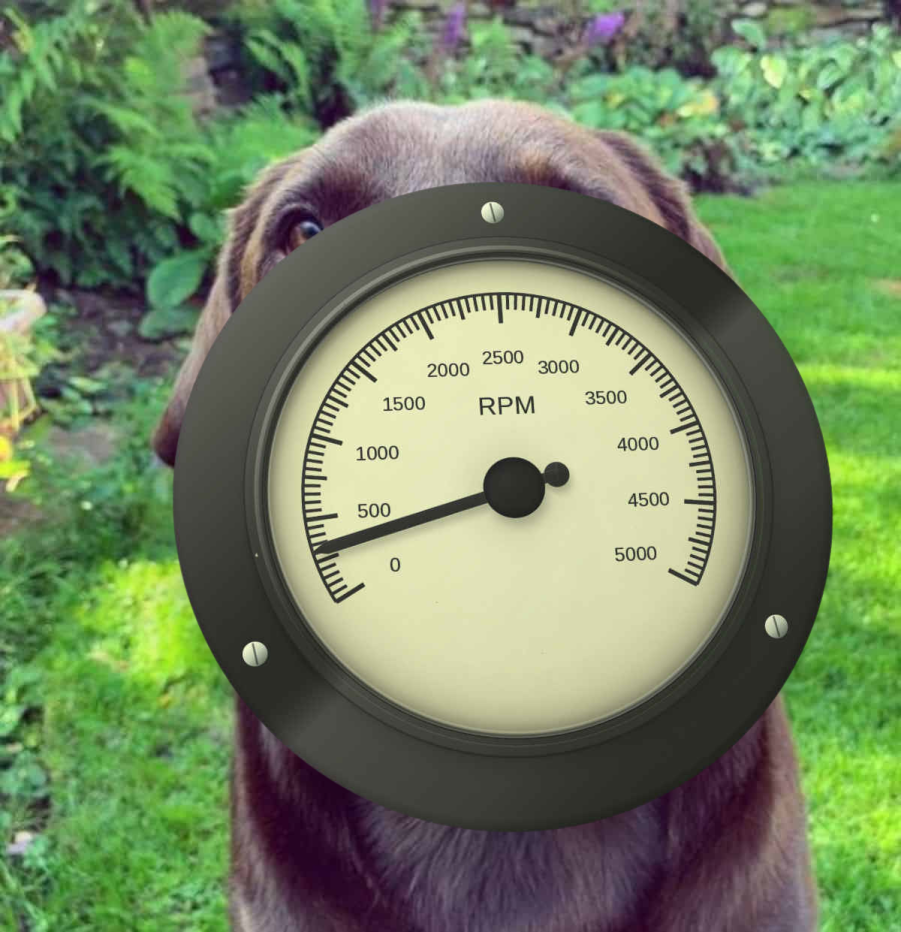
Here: 300 rpm
